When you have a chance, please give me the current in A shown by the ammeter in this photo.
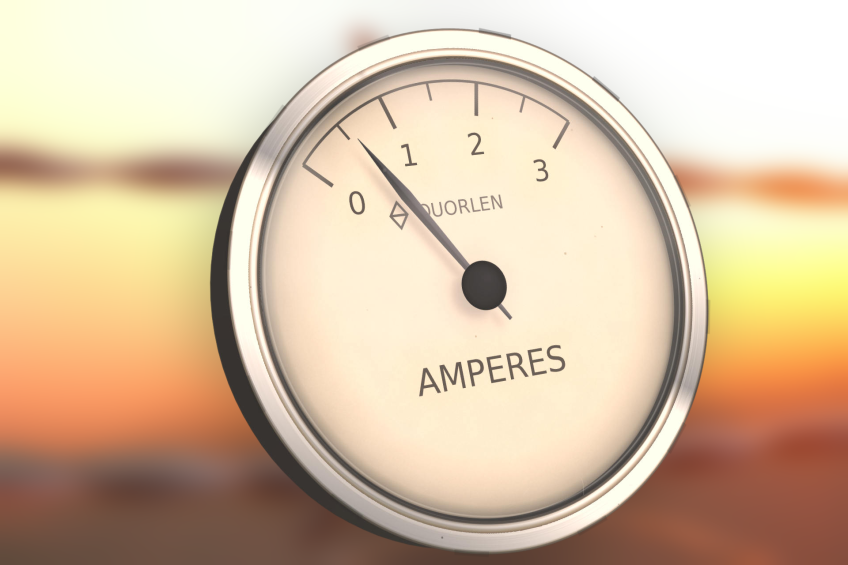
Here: 0.5 A
